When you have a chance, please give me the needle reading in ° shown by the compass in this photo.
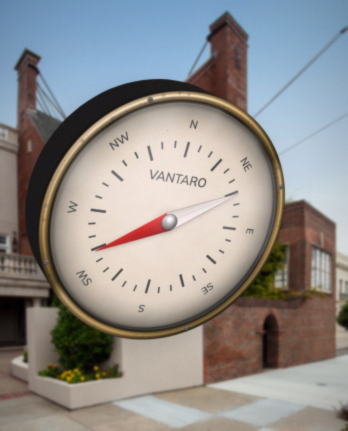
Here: 240 °
